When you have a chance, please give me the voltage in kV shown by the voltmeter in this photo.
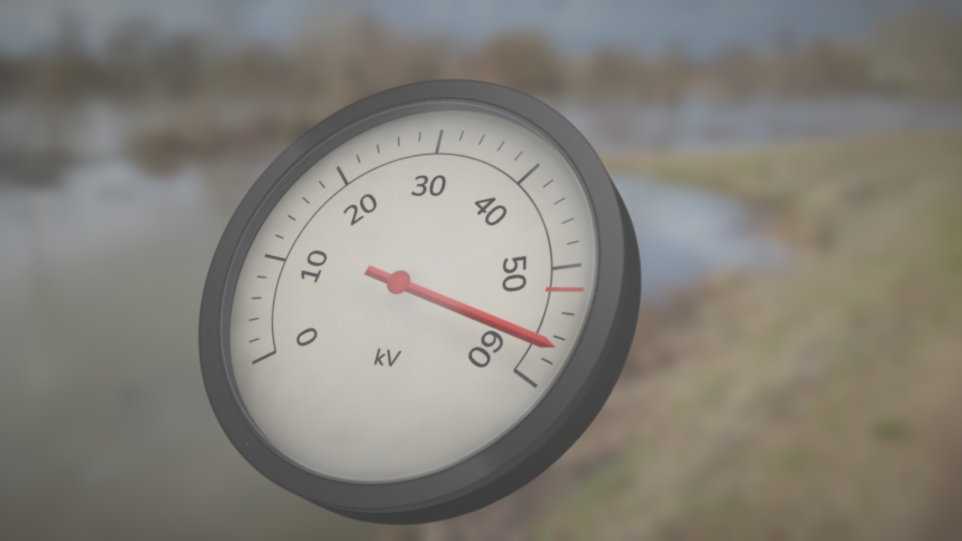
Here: 57 kV
